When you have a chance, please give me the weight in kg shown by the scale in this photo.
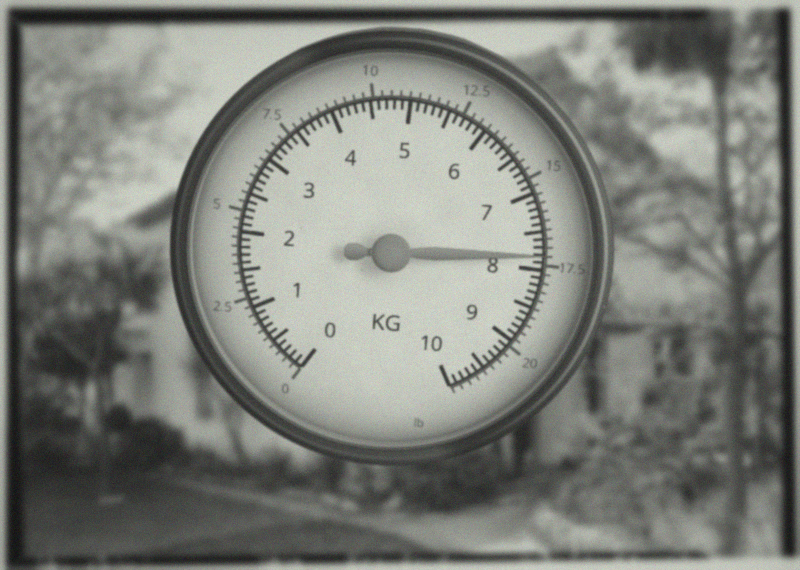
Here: 7.8 kg
